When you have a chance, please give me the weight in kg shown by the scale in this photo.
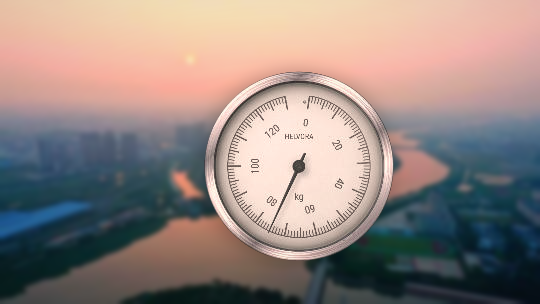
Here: 75 kg
